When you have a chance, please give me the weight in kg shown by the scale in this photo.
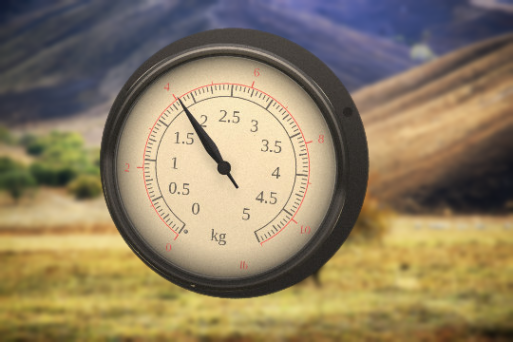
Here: 1.85 kg
